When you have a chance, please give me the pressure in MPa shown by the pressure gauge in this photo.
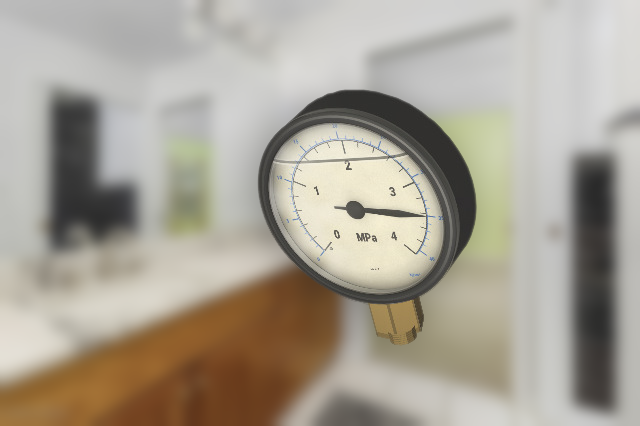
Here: 3.4 MPa
